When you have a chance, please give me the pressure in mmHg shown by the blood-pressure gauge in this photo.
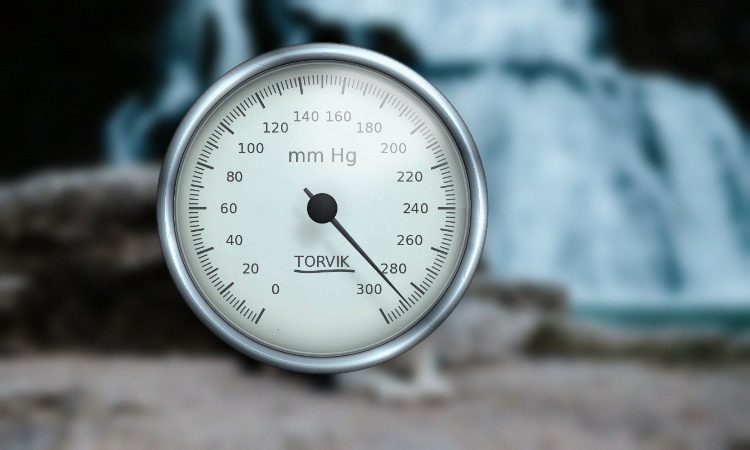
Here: 288 mmHg
